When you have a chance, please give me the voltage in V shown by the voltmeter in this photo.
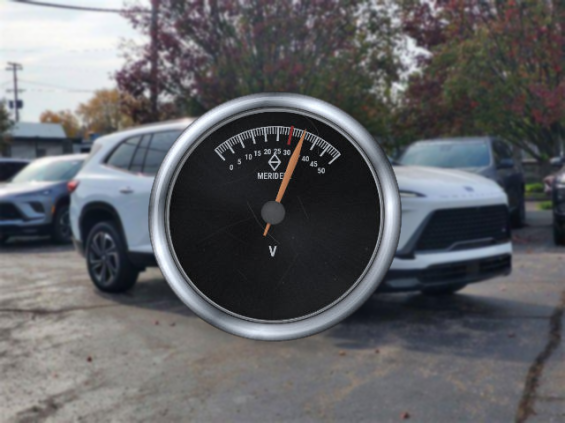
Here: 35 V
